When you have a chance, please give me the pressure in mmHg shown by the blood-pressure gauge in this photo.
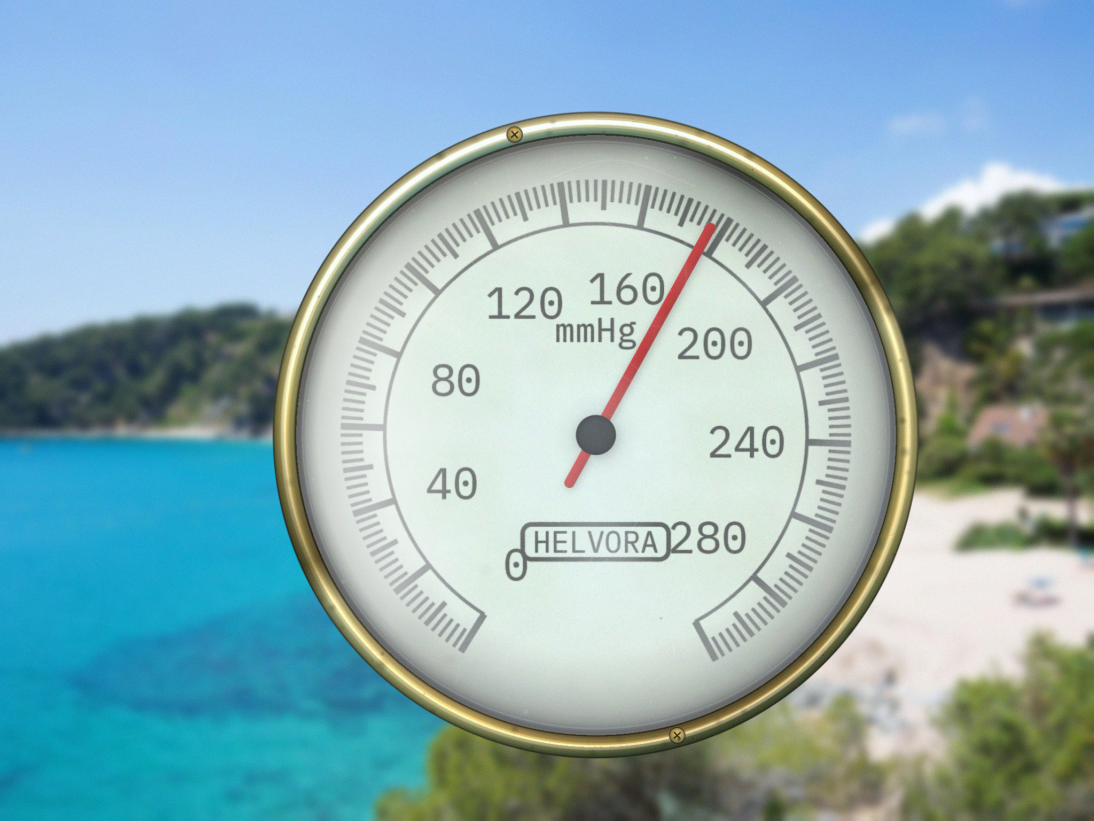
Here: 177 mmHg
